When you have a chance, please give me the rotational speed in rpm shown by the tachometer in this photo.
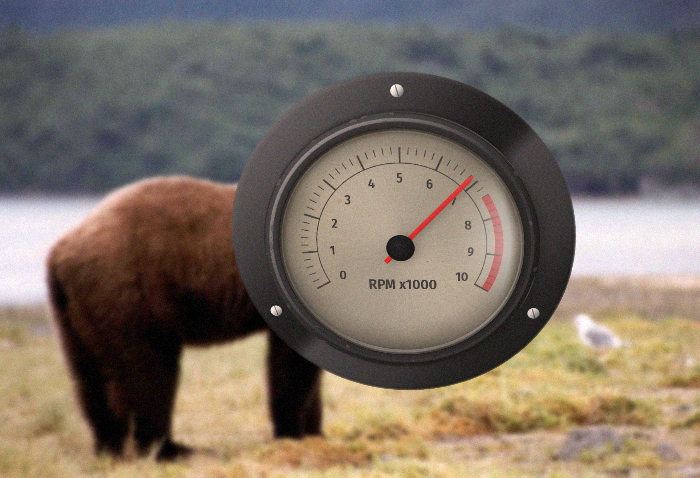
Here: 6800 rpm
